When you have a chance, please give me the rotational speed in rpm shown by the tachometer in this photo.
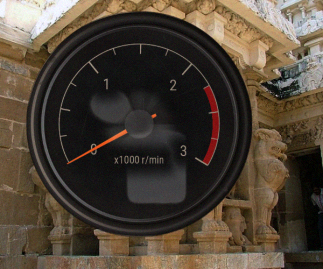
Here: 0 rpm
